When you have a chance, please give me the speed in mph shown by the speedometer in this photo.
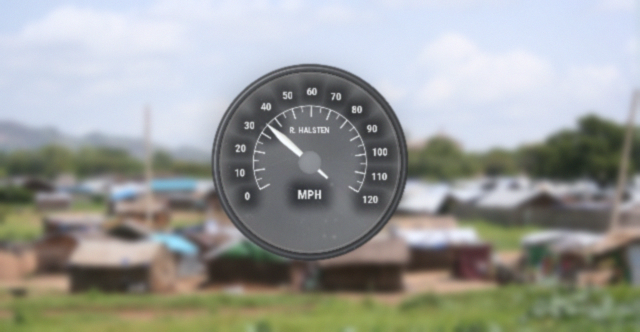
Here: 35 mph
